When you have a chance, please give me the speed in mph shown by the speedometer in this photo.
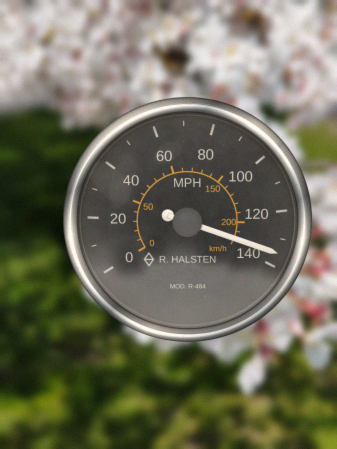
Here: 135 mph
